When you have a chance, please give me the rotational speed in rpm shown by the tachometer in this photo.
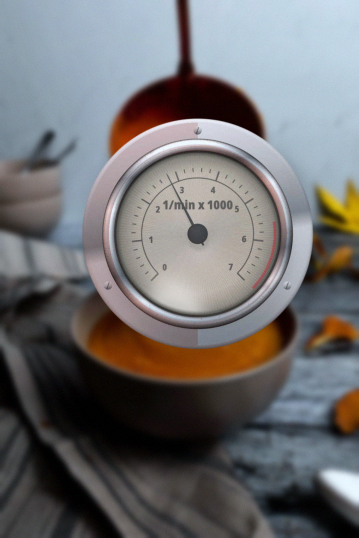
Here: 2800 rpm
